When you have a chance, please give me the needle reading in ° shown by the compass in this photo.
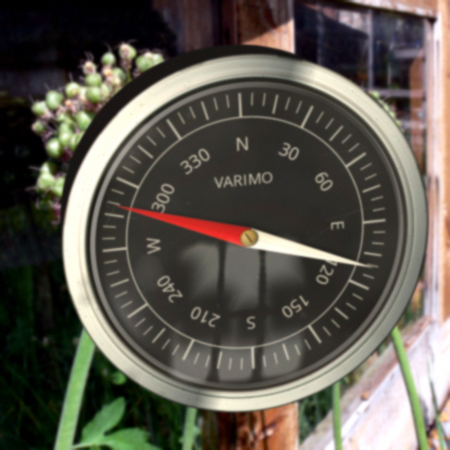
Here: 290 °
